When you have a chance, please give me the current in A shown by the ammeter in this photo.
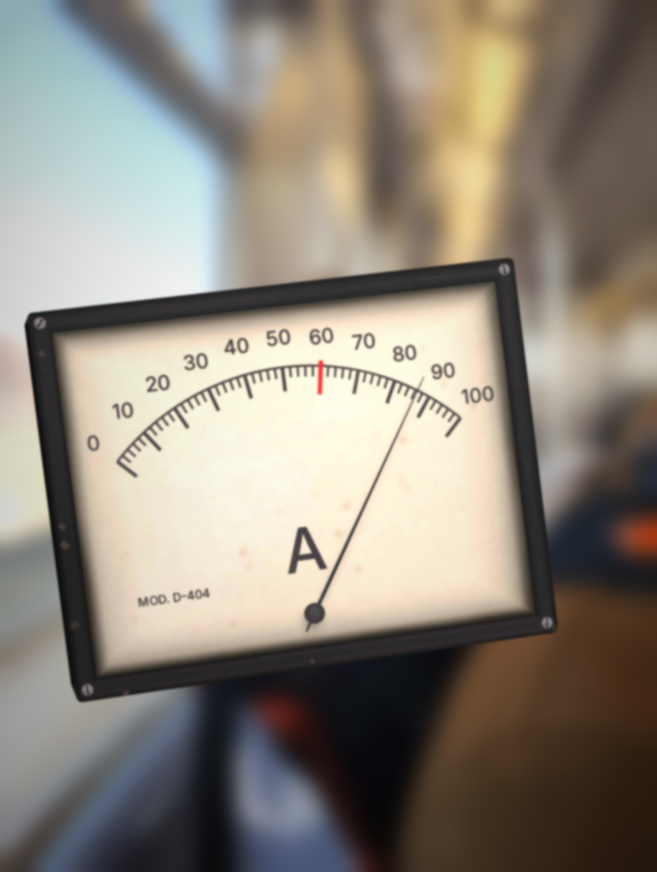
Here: 86 A
